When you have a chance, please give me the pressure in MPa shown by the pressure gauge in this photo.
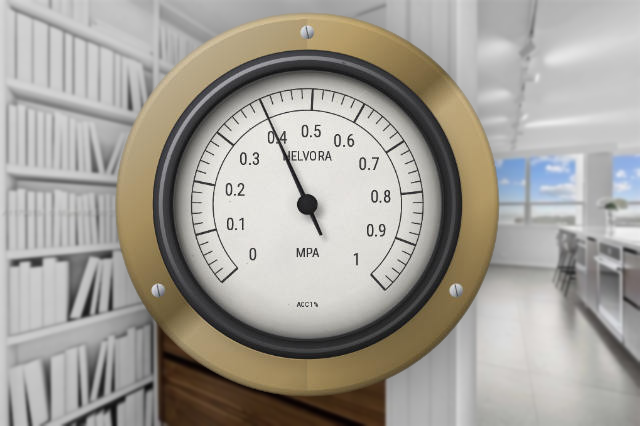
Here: 0.4 MPa
